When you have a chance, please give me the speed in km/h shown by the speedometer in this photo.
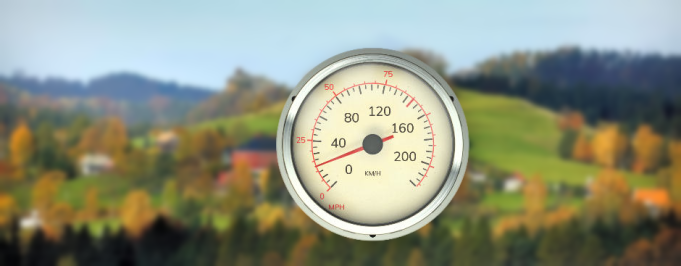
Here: 20 km/h
